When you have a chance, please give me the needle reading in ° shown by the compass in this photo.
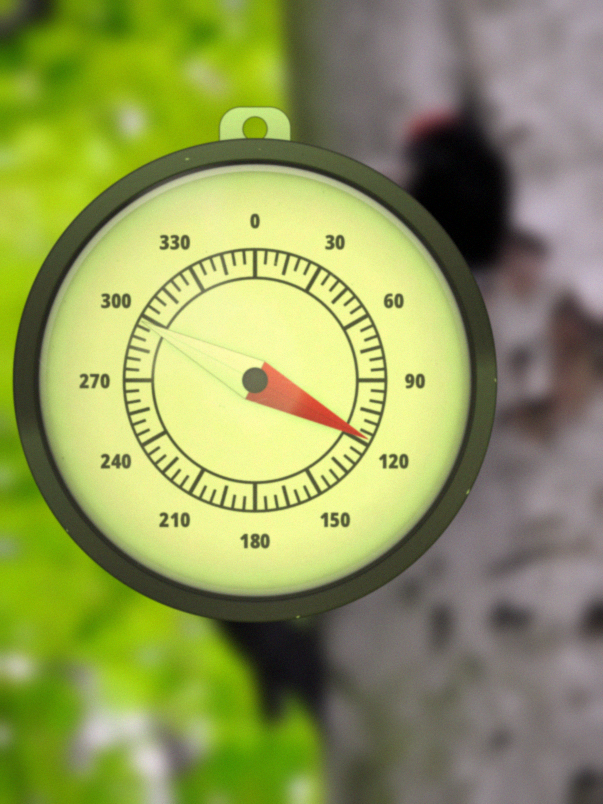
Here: 117.5 °
